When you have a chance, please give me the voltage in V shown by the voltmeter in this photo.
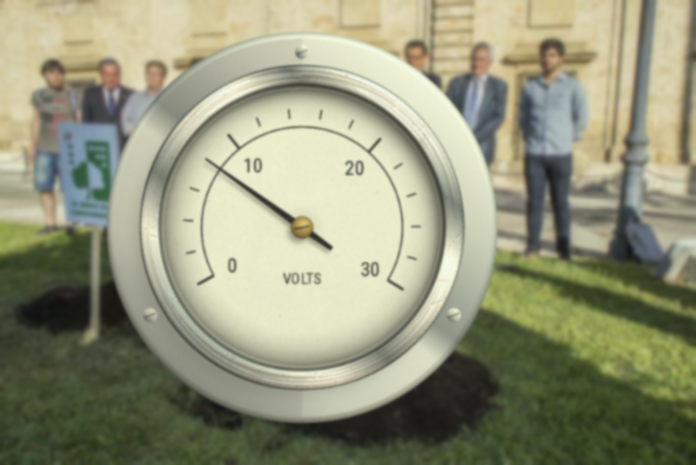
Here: 8 V
